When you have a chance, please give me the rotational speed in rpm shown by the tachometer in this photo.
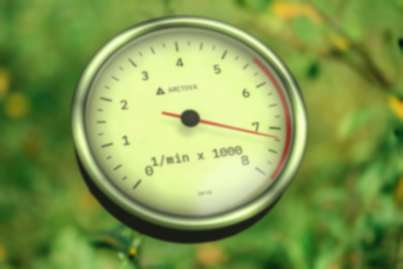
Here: 7250 rpm
